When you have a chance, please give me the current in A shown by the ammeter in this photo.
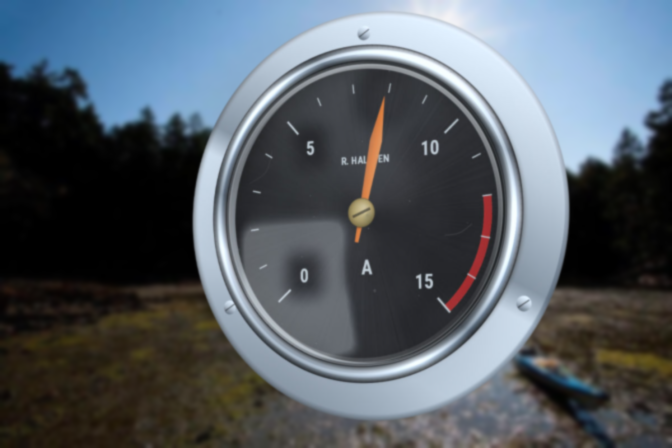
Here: 8 A
